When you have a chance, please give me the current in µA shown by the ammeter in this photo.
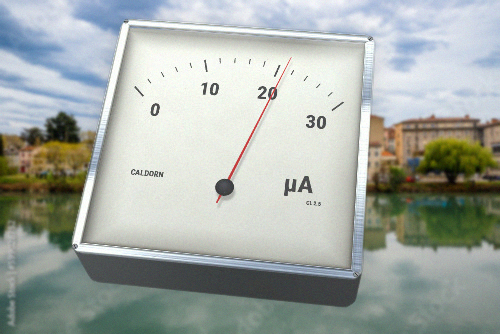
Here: 21 µA
